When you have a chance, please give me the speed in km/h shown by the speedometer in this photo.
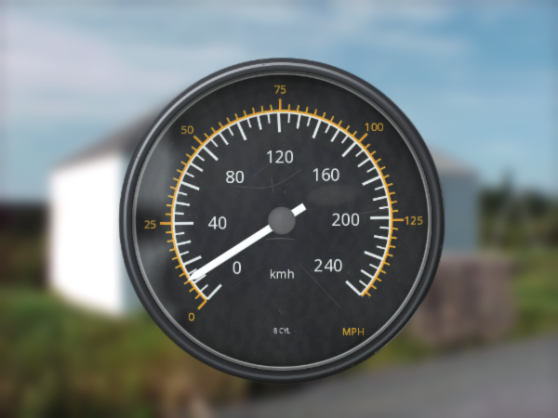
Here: 12.5 km/h
